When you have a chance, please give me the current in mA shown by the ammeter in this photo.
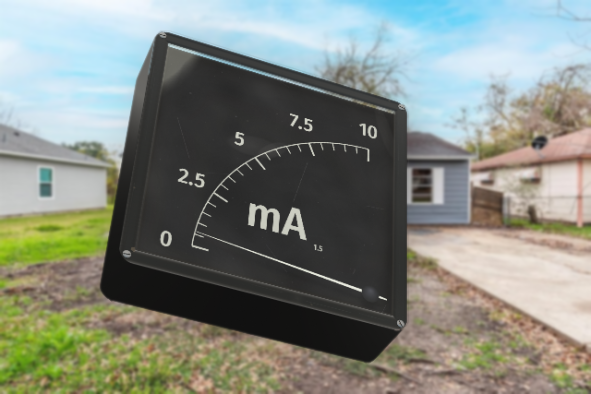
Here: 0.5 mA
